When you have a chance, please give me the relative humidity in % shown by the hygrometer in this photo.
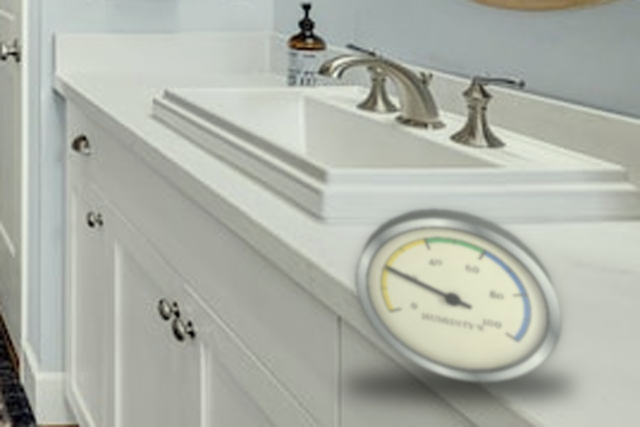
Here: 20 %
